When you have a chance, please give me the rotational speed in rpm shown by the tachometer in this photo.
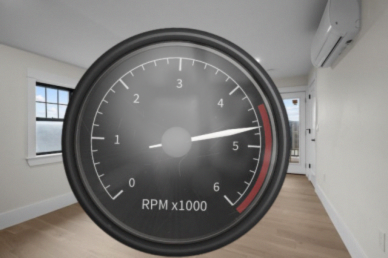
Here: 4700 rpm
